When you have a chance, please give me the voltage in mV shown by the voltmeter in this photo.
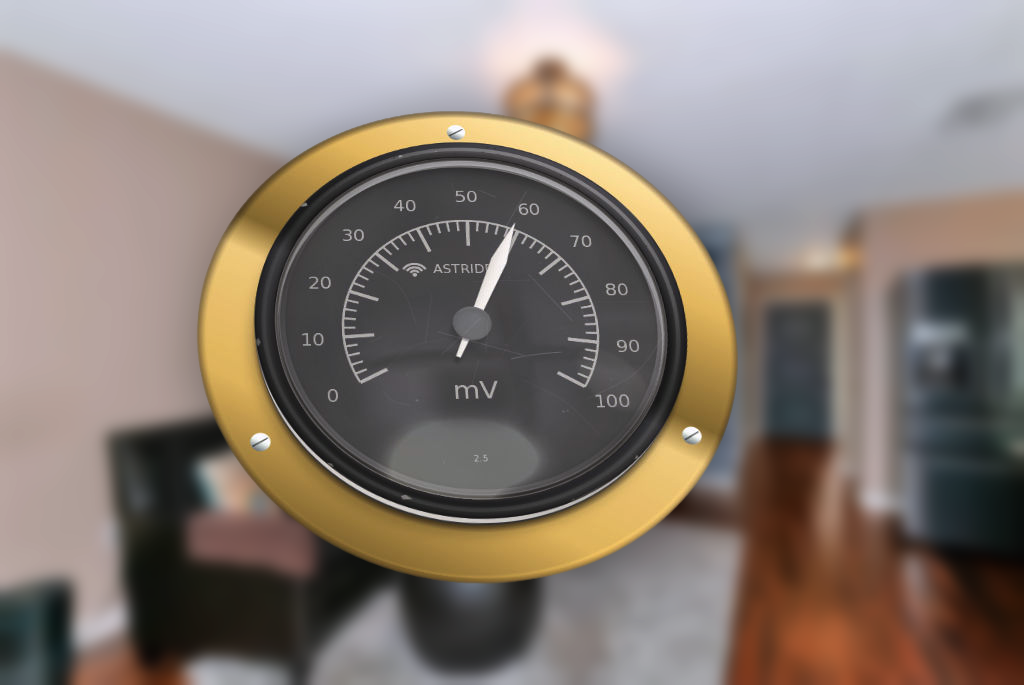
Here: 59 mV
